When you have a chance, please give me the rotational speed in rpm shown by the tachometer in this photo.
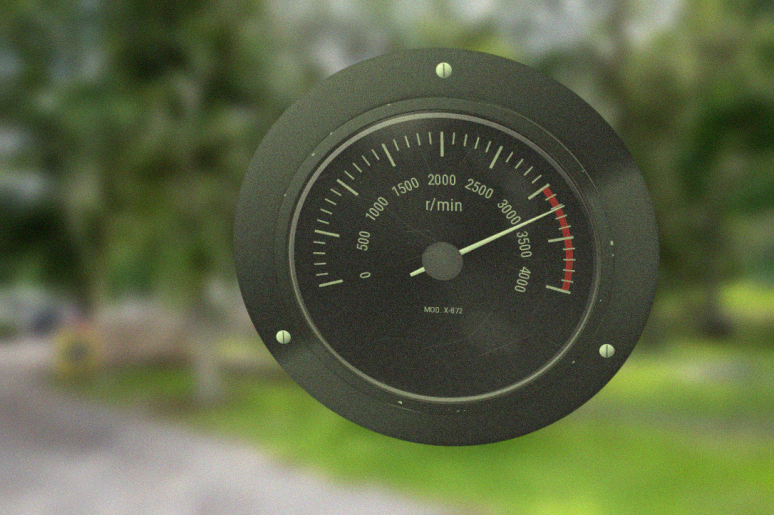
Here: 3200 rpm
